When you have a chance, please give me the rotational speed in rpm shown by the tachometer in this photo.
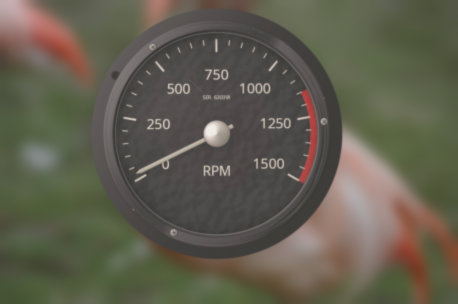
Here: 25 rpm
